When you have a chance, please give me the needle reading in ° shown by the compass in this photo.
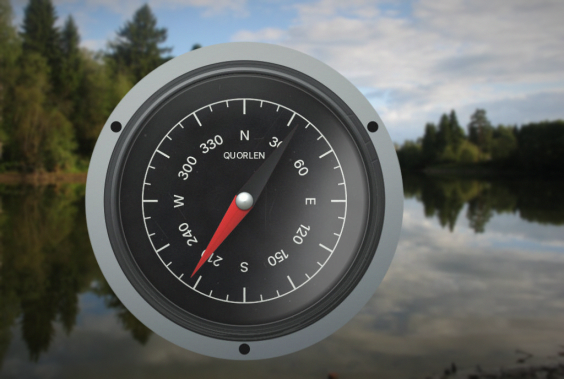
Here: 215 °
